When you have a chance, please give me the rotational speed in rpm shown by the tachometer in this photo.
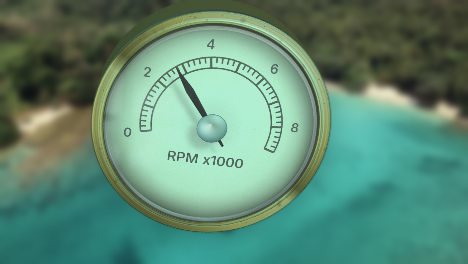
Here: 2800 rpm
